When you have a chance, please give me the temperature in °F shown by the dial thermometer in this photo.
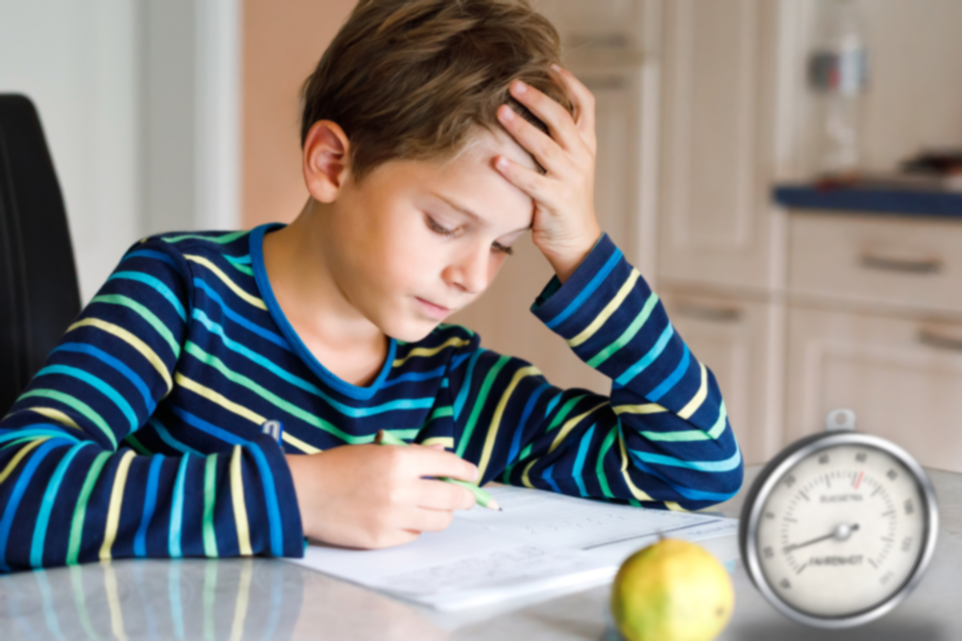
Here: -20 °F
